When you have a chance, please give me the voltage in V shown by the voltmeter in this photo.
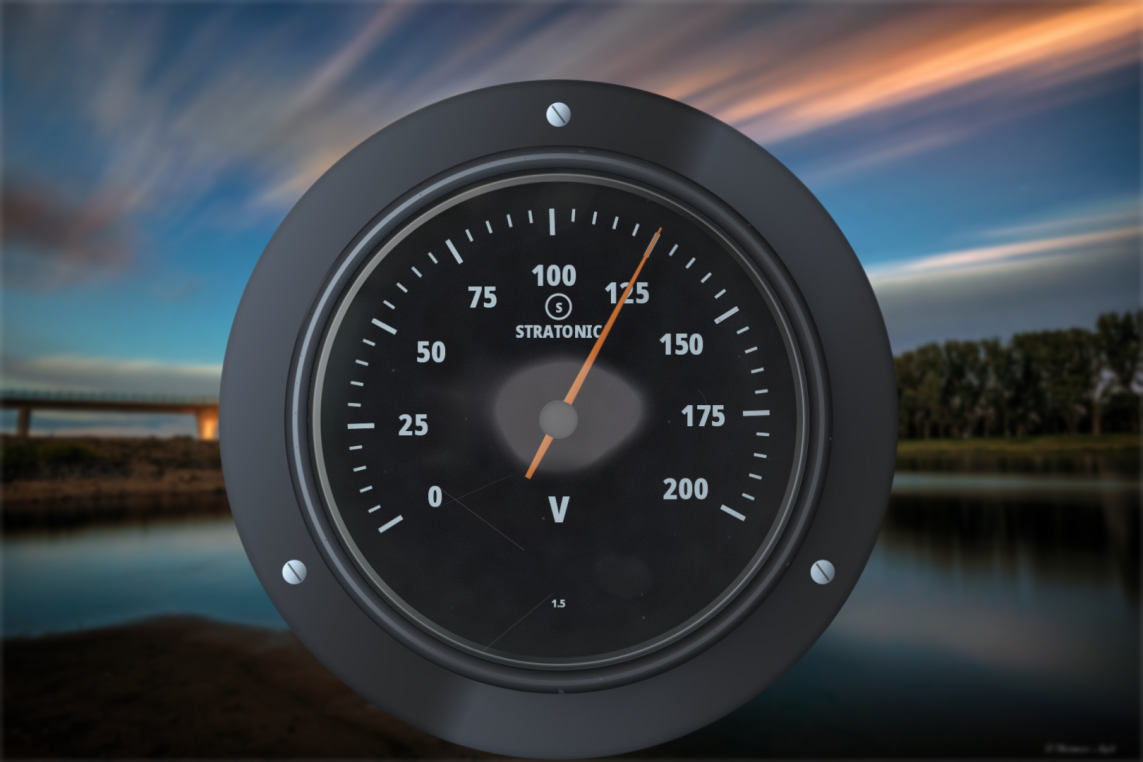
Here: 125 V
